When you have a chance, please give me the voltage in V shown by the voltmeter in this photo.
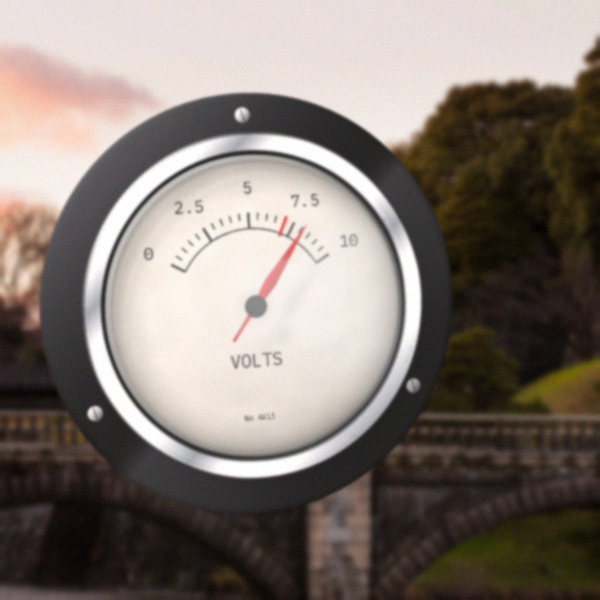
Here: 8 V
